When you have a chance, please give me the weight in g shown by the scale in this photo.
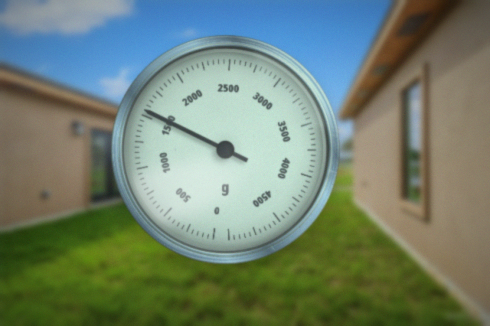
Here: 1550 g
